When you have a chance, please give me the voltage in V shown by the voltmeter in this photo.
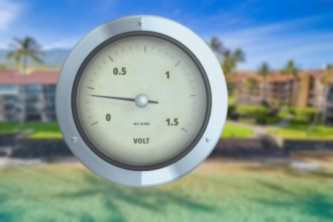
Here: 0.2 V
